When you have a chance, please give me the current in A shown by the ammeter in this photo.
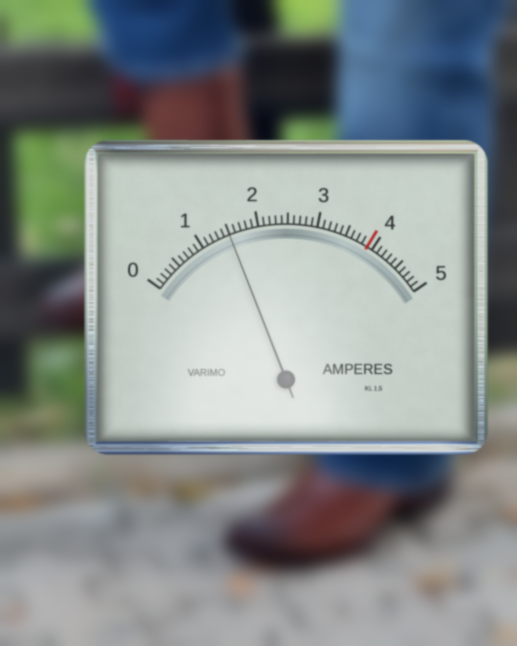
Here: 1.5 A
